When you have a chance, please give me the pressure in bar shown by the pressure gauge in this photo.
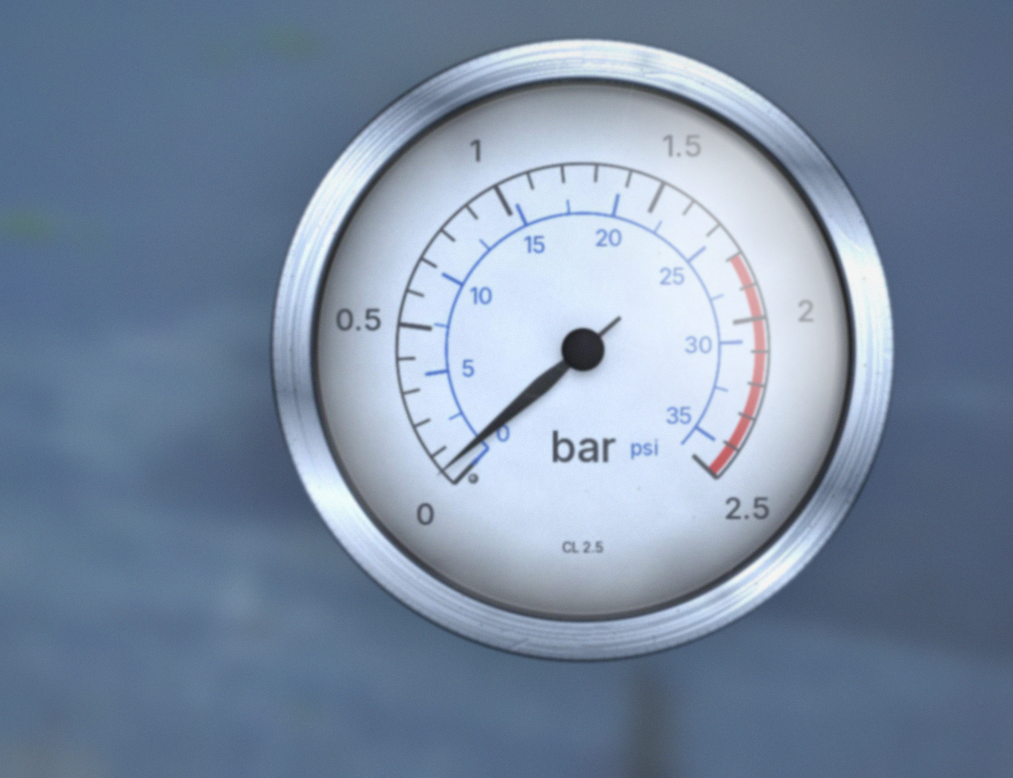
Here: 0.05 bar
